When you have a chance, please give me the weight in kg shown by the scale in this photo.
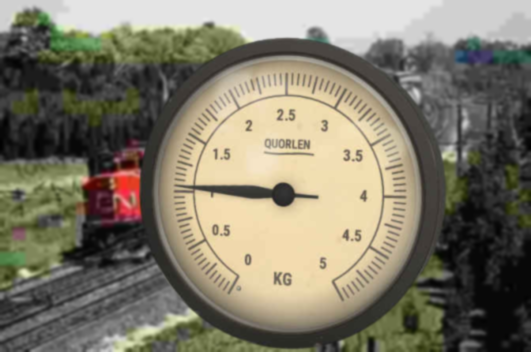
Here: 1.05 kg
